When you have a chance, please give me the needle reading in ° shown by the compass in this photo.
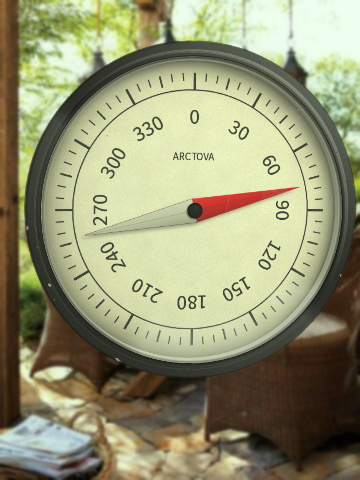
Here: 77.5 °
